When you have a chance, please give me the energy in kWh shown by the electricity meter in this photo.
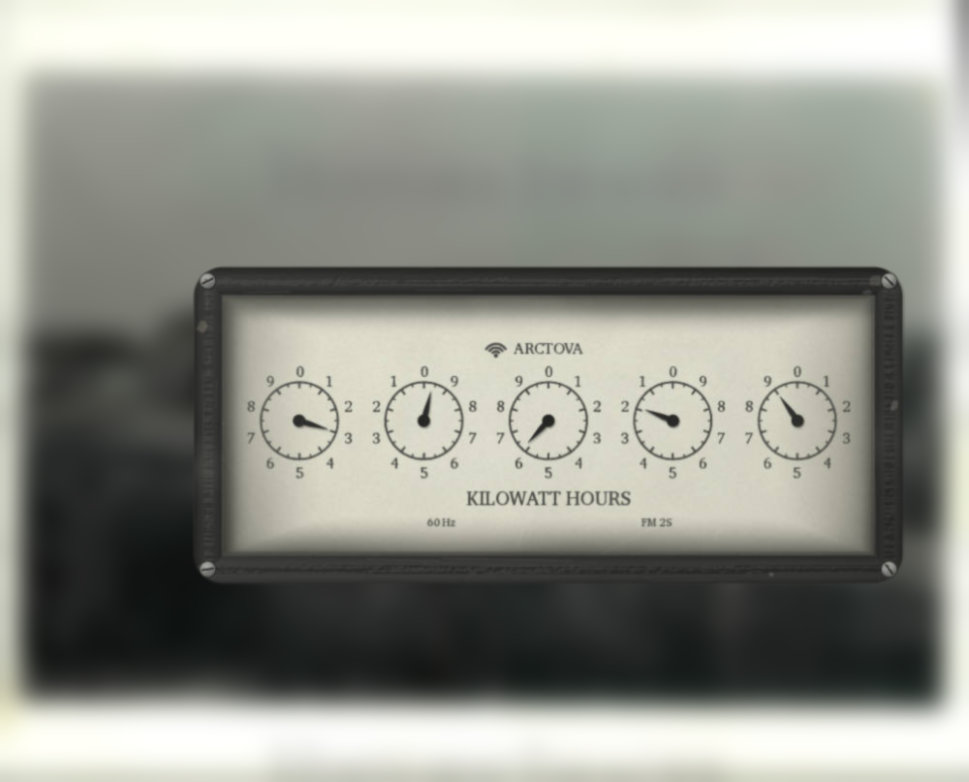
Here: 29619 kWh
